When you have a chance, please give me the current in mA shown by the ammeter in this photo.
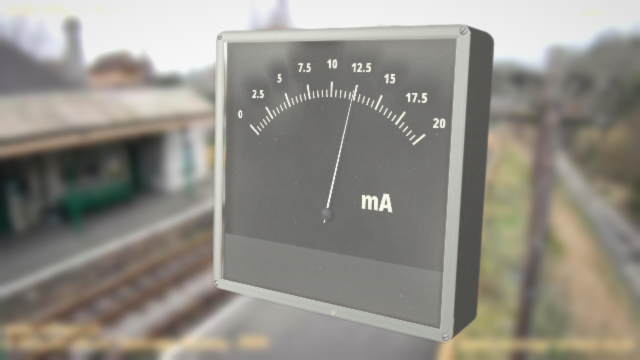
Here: 12.5 mA
